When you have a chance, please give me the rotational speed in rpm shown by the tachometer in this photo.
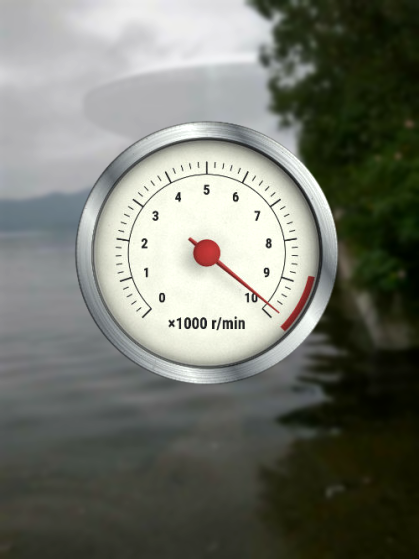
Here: 9800 rpm
